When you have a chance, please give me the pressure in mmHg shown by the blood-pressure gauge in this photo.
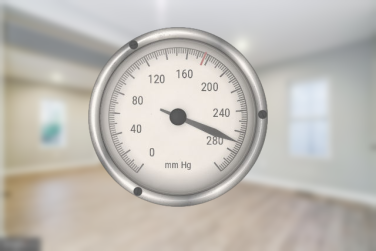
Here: 270 mmHg
